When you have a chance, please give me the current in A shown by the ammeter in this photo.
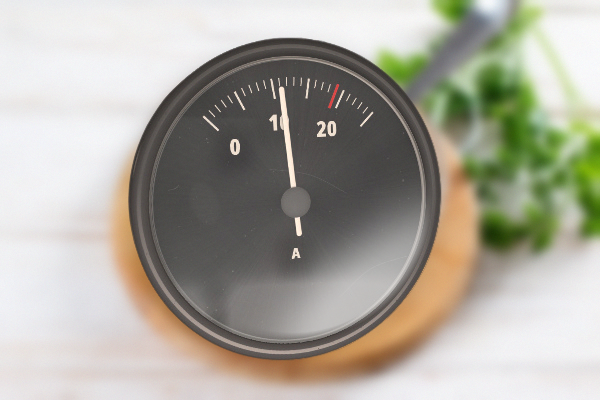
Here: 11 A
